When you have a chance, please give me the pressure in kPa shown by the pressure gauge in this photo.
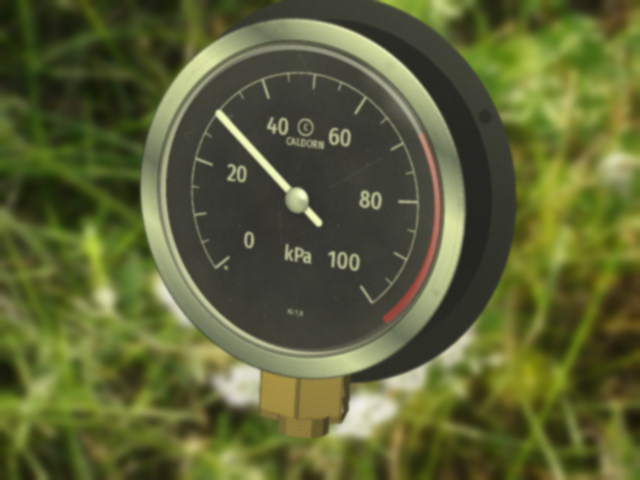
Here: 30 kPa
